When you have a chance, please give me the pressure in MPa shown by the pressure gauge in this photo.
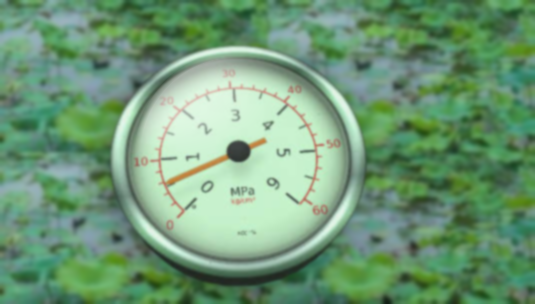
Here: 0.5 MPa
